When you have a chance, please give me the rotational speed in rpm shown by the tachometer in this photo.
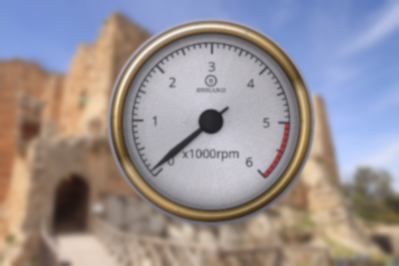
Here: 100 rpm
